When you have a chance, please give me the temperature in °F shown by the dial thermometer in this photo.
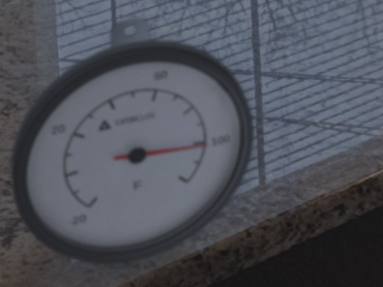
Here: 100 °F
